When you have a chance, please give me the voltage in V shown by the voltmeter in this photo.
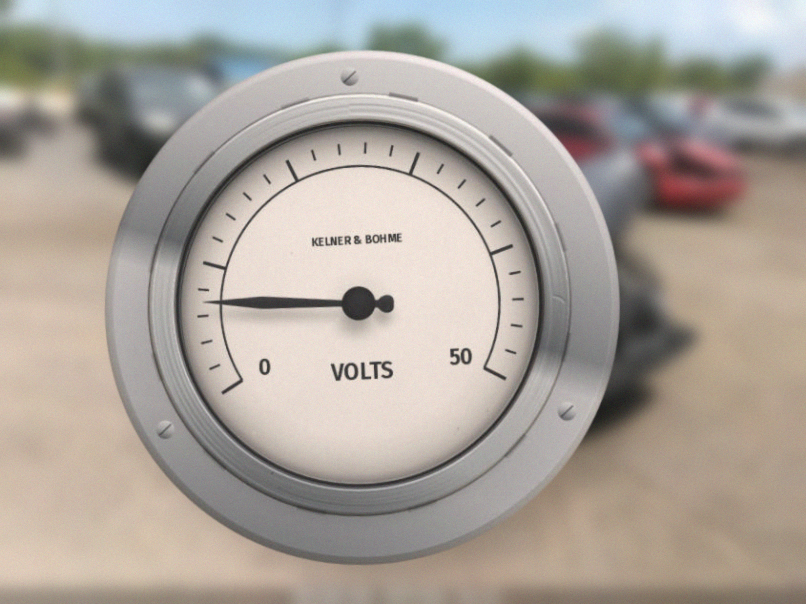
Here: 7 V
